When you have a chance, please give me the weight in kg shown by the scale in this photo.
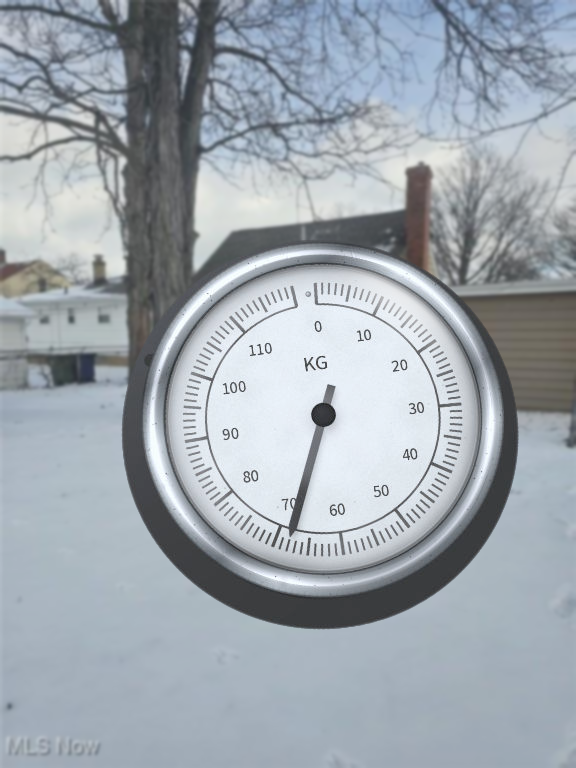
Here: 68 kg
